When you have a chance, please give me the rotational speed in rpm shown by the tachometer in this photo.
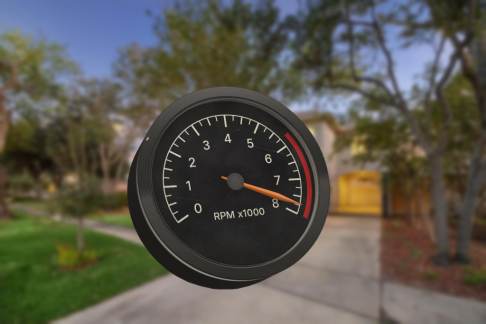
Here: 7750 rpm
